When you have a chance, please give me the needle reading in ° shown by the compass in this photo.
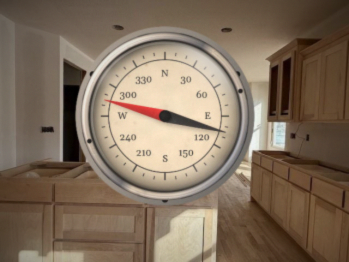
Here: 285 °
